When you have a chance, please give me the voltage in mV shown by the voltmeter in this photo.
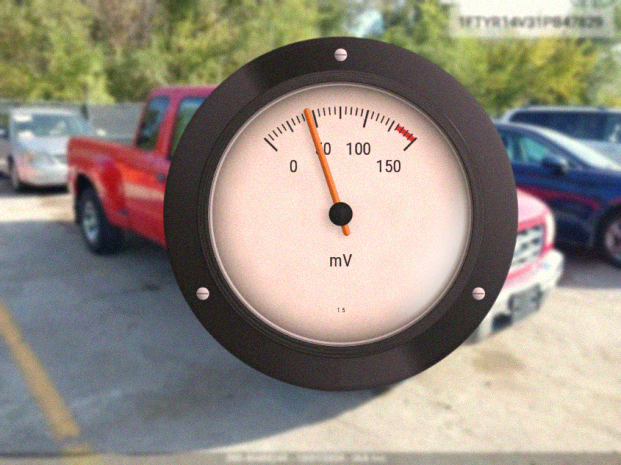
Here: 45 mV
